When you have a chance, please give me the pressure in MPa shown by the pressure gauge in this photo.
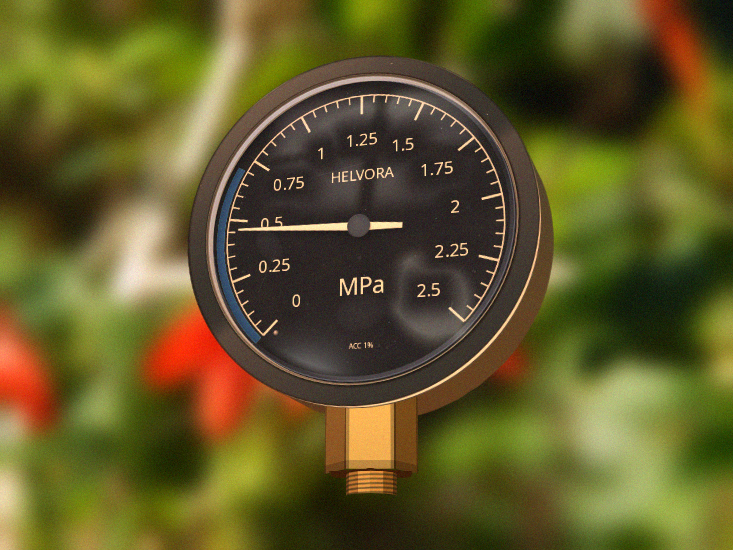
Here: 0.45 MPa
